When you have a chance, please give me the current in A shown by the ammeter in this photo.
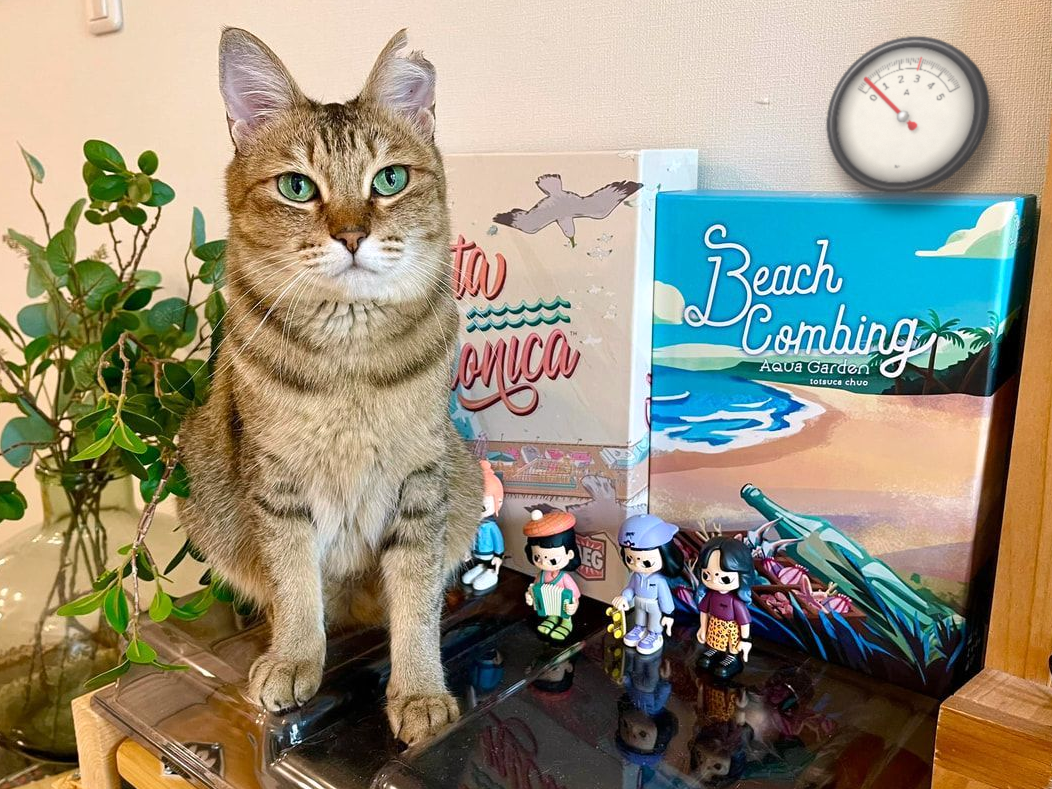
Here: 0.5 A
